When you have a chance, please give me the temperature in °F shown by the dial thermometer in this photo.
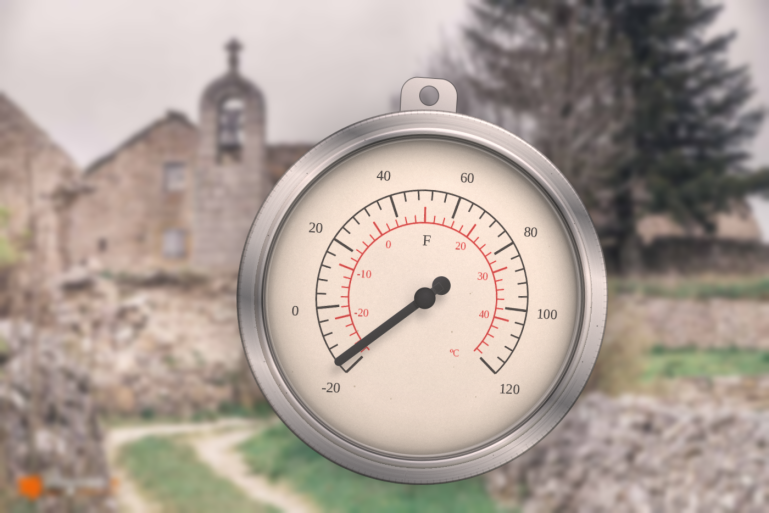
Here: -16 °F
